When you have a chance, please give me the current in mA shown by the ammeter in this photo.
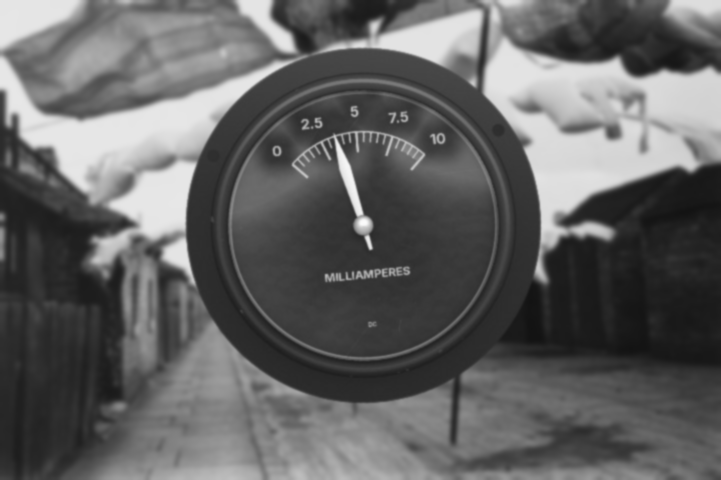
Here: 3.5 mA
